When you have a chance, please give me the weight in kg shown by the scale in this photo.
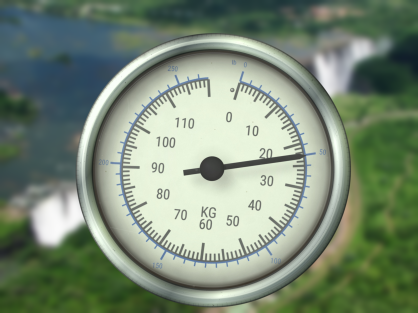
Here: 23 kg
